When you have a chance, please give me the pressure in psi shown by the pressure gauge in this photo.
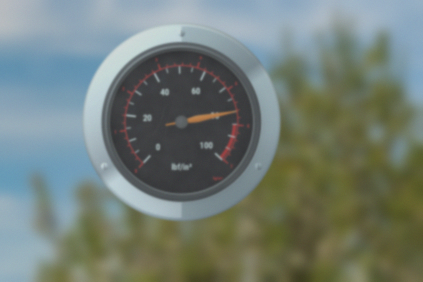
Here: 80 psi
